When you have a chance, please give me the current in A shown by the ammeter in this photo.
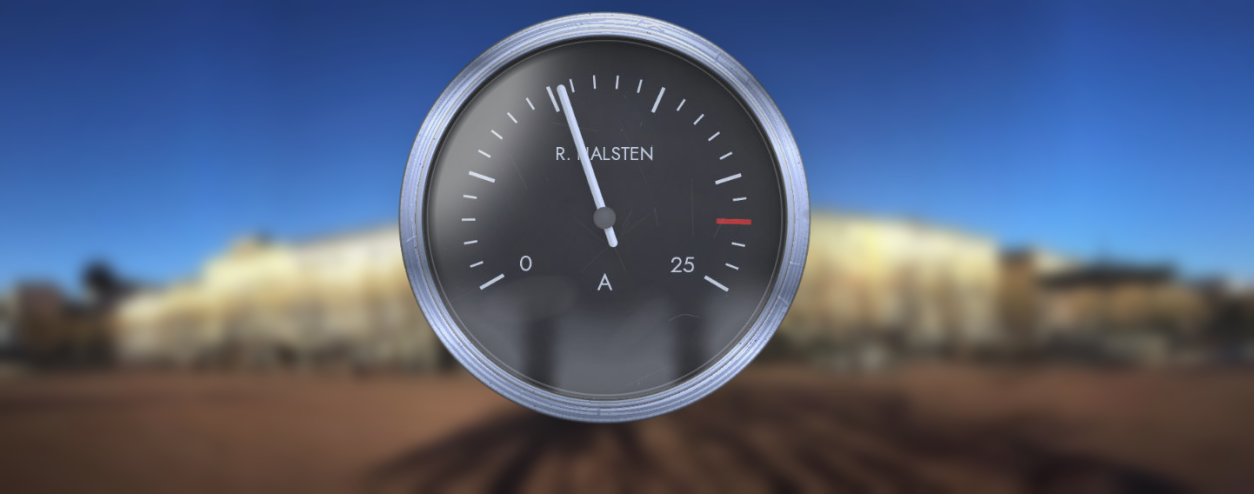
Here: 10.5 A
